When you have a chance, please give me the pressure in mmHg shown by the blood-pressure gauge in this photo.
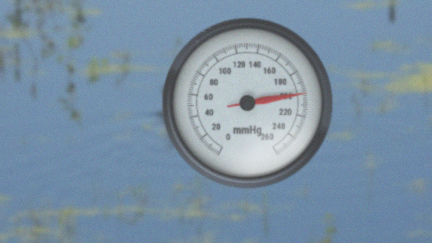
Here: 200 mmHg
